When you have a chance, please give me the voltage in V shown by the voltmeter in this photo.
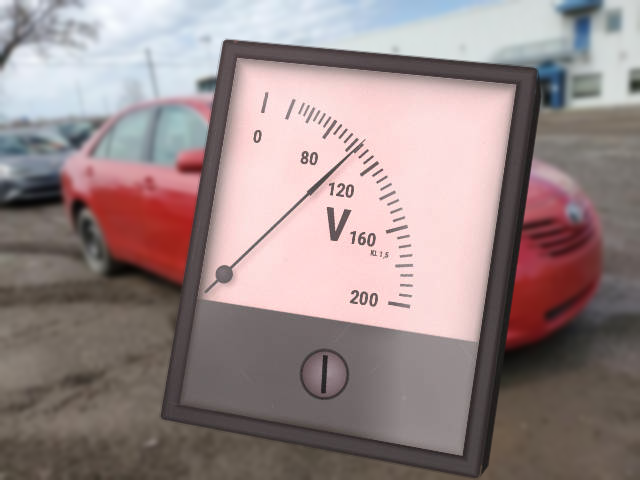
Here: 105 V
